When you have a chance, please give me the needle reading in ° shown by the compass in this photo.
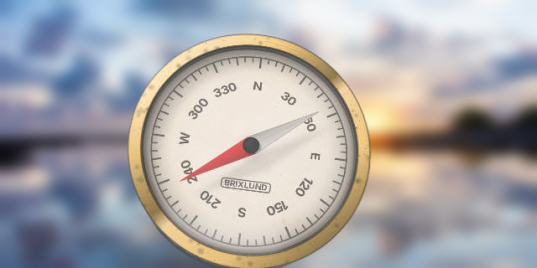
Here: 235 °
